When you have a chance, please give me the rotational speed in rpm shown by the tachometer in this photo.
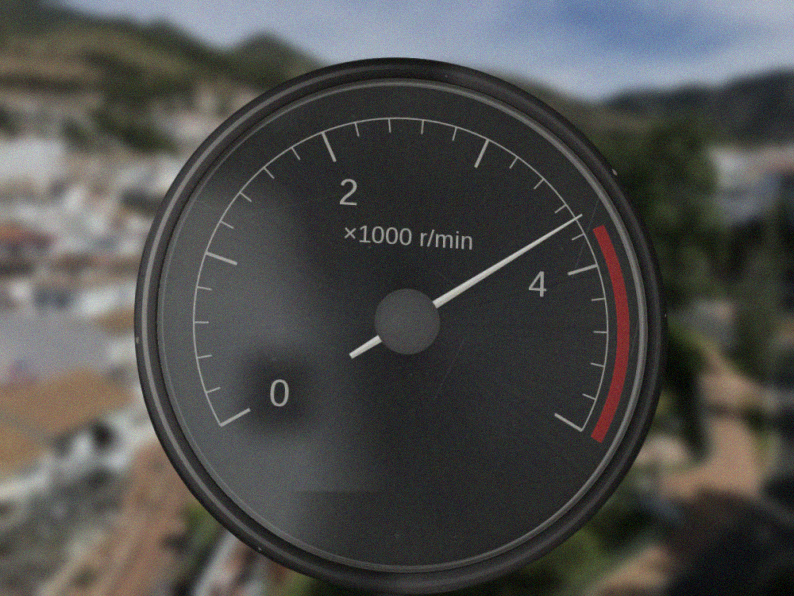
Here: 3700 rpm
